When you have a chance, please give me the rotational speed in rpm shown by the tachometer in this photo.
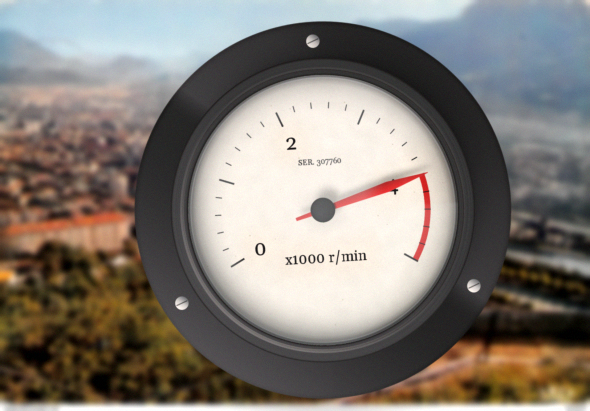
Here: 4000 rpm
